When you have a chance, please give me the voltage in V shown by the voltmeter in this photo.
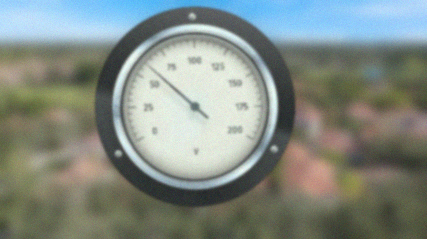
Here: 60 V
